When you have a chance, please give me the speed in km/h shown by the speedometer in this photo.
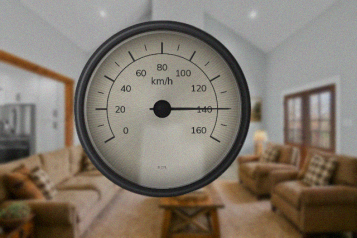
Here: 140 km/h
